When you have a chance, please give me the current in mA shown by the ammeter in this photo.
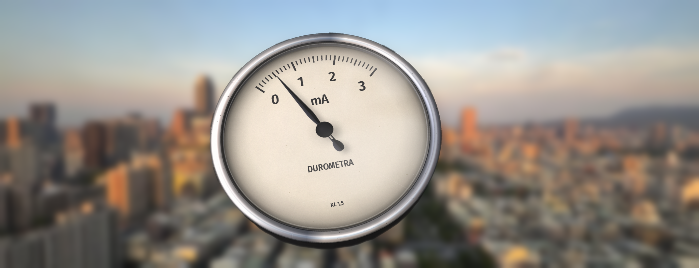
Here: 0.5 mA
